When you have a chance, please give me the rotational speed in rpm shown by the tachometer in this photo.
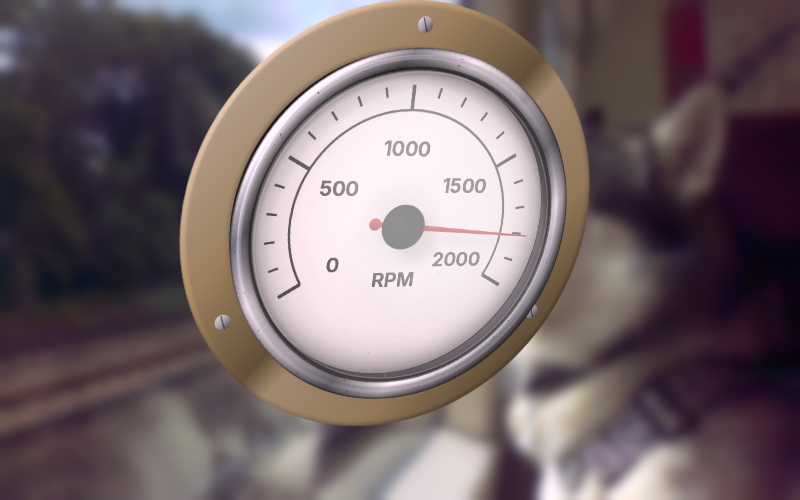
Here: 1800 rpm
